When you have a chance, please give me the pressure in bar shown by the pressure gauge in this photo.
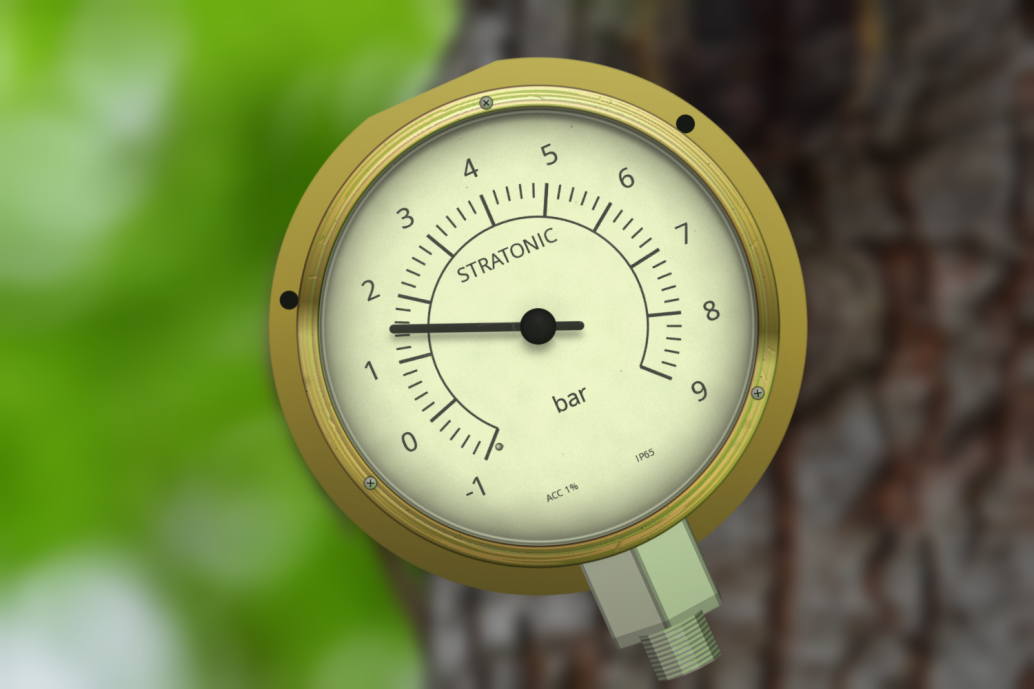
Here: 1.5 bar
